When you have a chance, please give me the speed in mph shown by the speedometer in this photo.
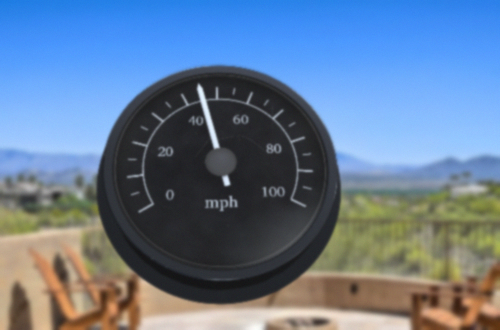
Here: 45 mph
